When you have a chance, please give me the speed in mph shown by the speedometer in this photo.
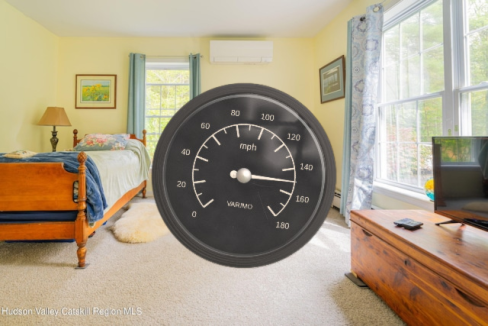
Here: 150 mph
